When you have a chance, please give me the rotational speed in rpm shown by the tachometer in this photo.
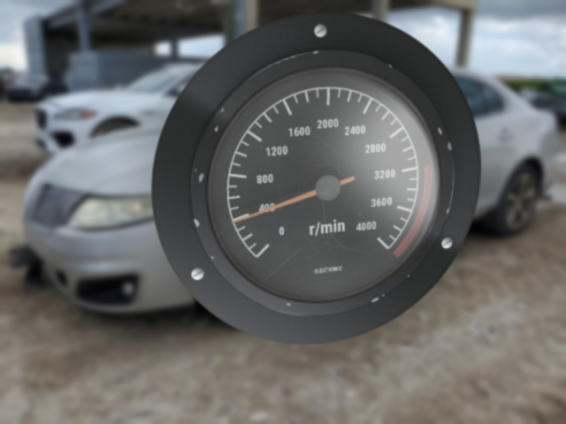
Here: 400 rpm
